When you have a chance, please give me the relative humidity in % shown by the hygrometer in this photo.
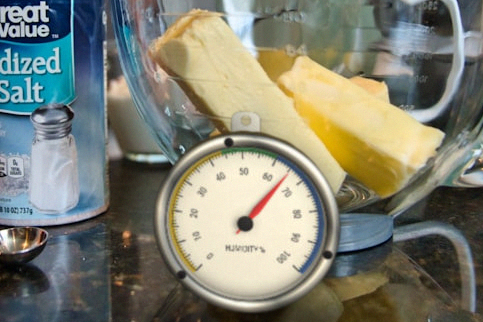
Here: 65 %
